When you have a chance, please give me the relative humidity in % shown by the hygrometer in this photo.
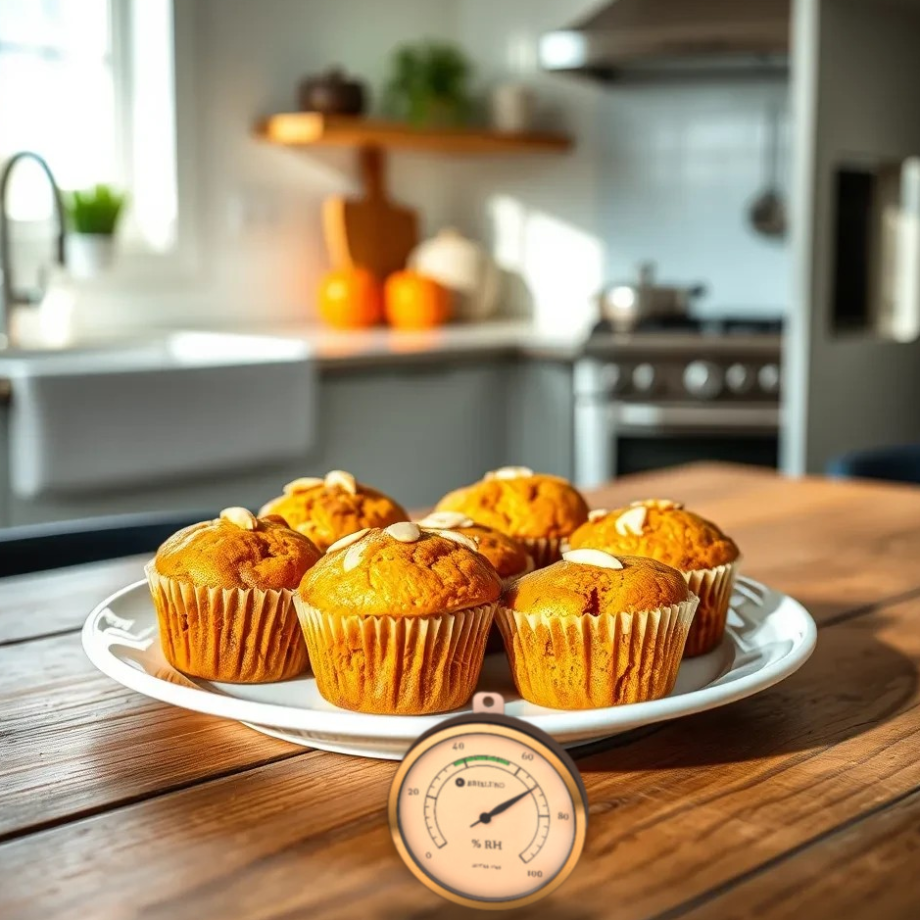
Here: 68 %
